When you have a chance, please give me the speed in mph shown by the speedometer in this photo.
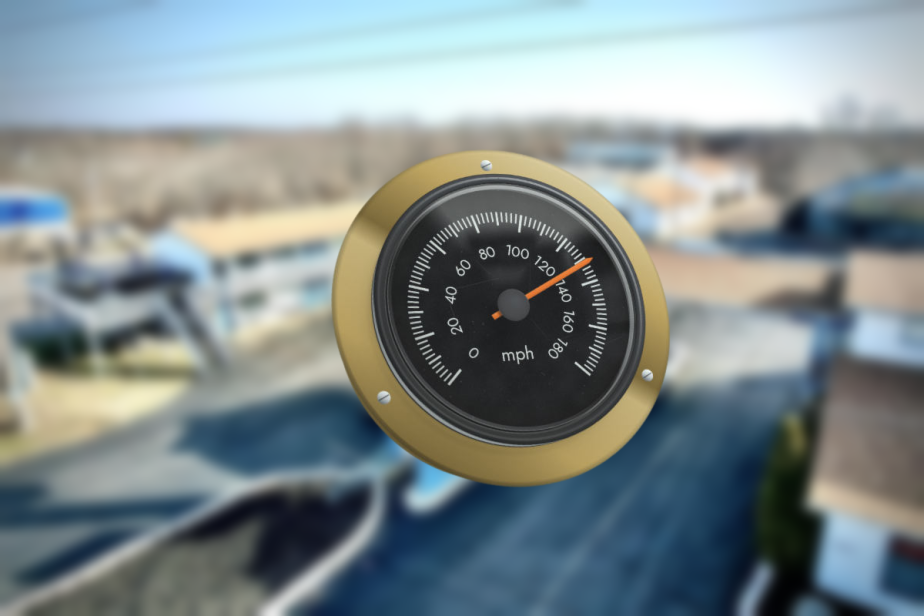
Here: 132 mph
